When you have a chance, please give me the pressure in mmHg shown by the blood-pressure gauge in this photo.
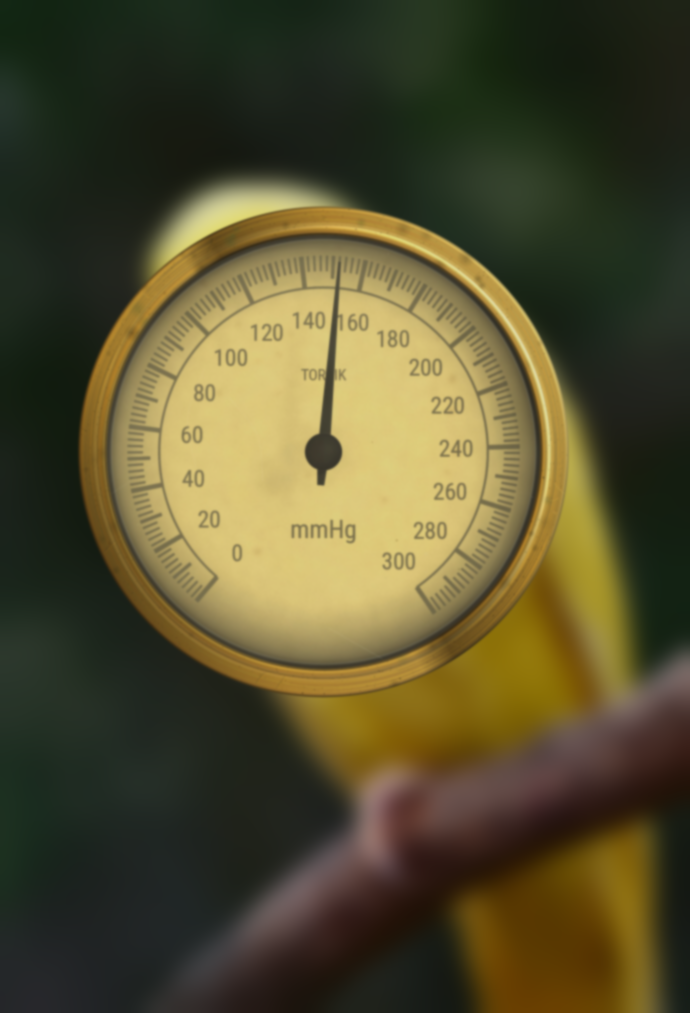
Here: 152 mmHg
